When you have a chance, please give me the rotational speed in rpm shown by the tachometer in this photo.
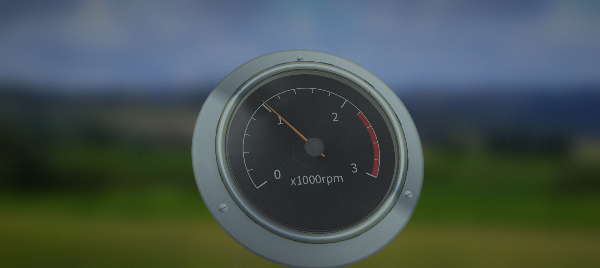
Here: 1000 rpm
